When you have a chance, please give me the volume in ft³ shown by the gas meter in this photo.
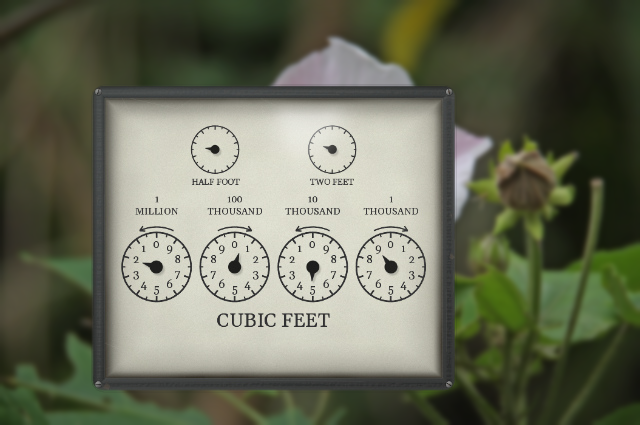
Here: 204900 ft³
